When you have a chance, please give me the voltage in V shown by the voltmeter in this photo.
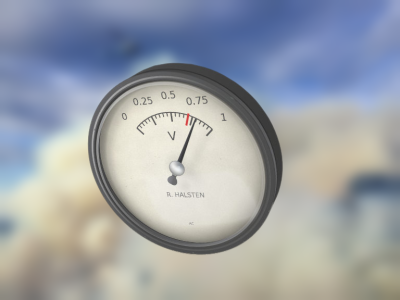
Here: 0.8 V
